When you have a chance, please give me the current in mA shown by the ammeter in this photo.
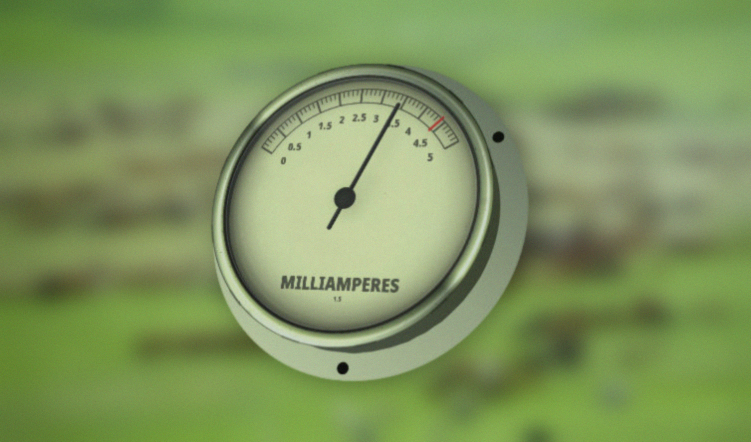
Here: 3.5 mA
